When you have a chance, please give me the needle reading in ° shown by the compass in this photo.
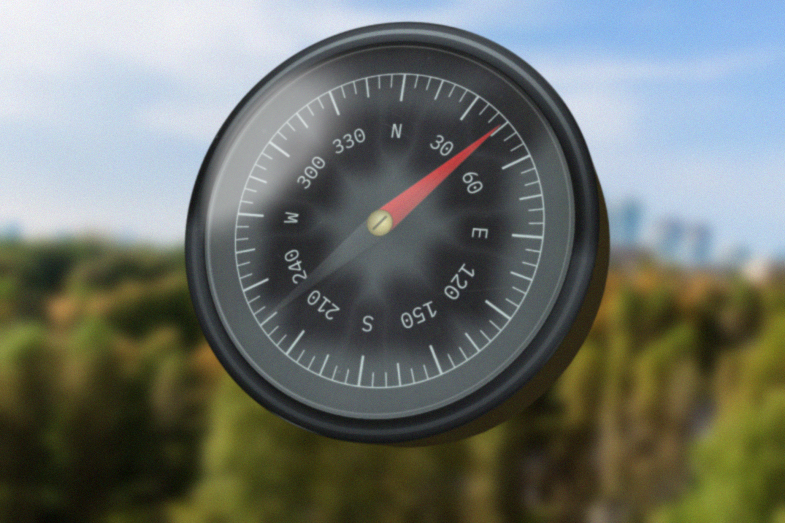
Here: 45 °
